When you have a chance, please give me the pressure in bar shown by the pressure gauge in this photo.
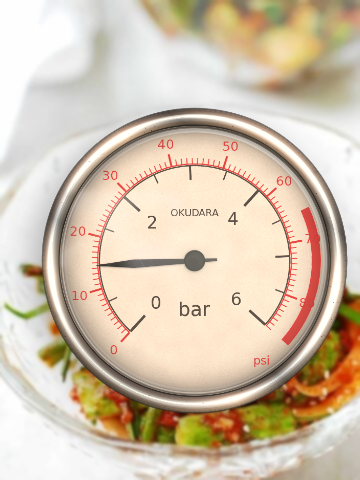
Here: 1 bar
